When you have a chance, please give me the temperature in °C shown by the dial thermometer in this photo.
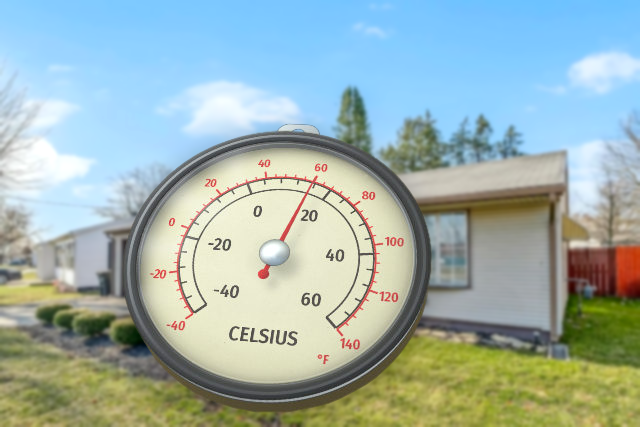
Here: 16 °C
